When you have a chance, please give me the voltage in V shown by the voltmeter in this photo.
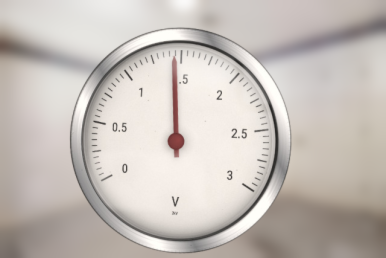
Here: 1.45 V
